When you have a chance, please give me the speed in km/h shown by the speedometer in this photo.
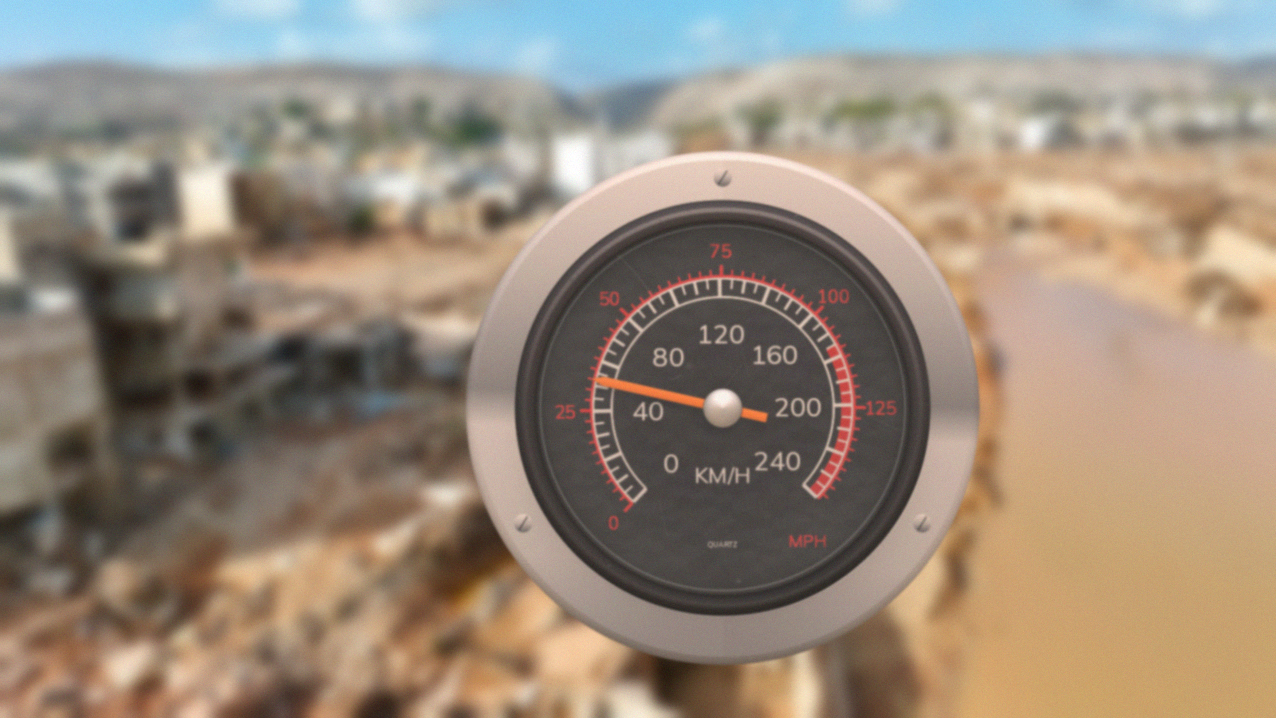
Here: 52.5 km/h
